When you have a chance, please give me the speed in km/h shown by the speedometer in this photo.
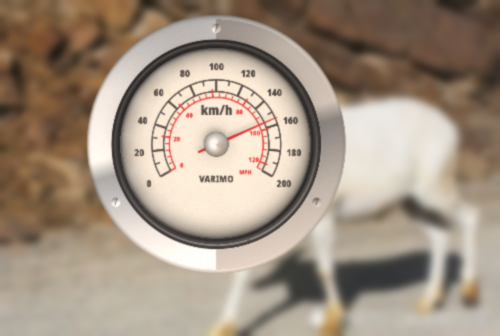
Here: 155 km/h
